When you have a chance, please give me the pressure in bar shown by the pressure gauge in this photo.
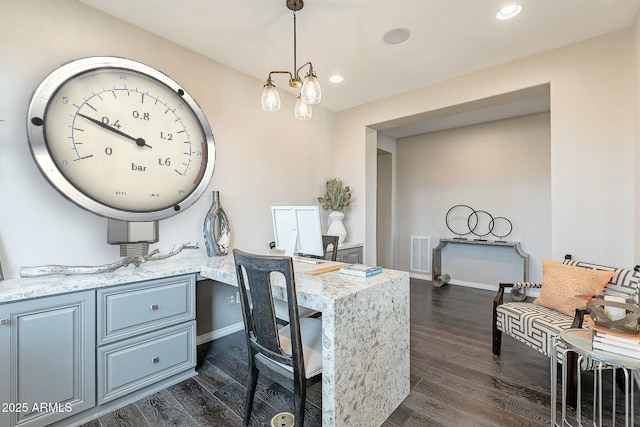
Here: 0.3 bar
